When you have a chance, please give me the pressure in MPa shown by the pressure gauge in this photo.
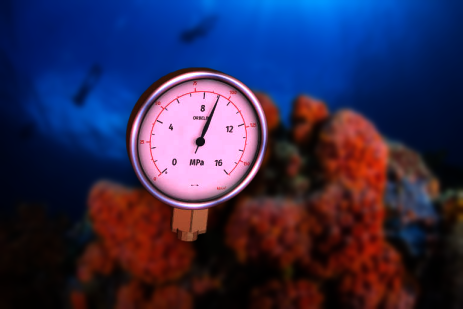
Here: 9 MPa
